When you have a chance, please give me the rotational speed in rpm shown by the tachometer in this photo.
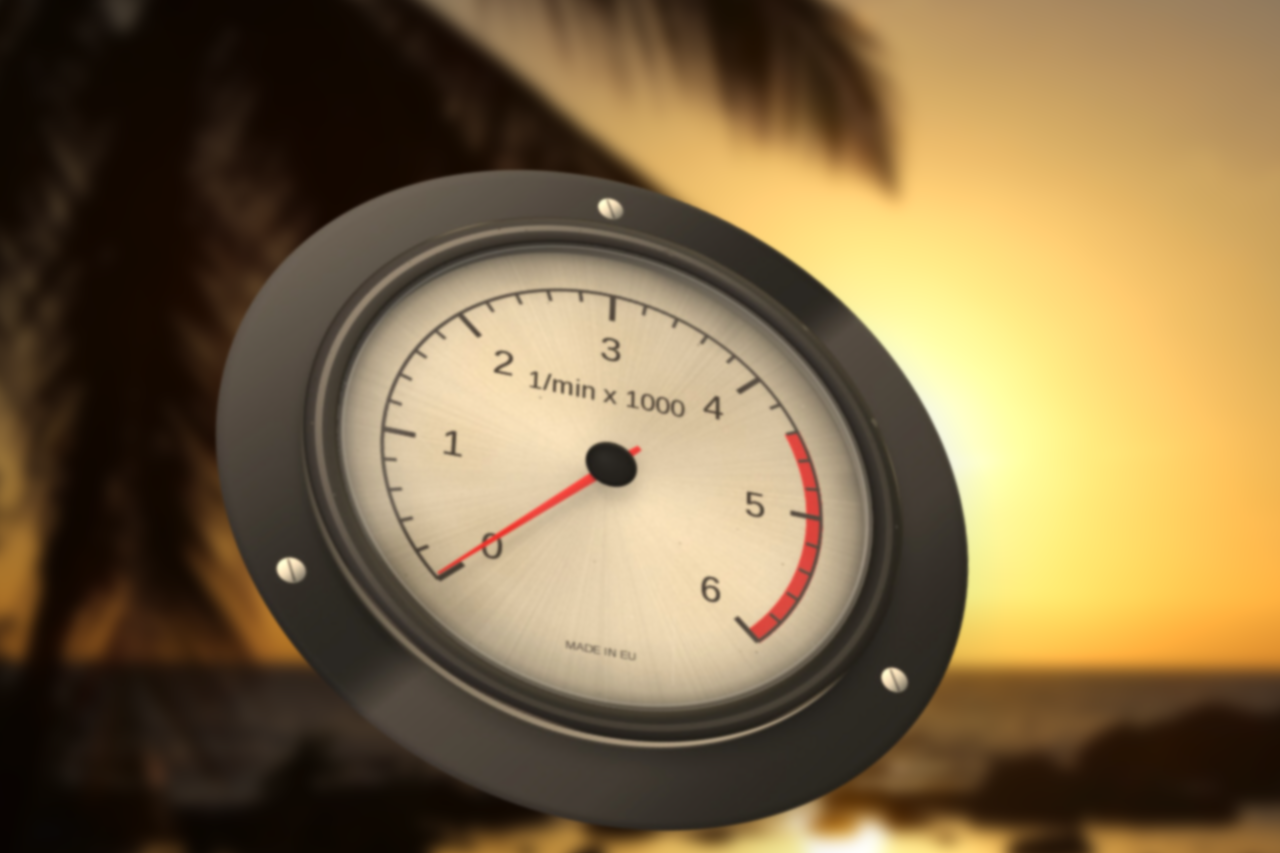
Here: 0 rpm
